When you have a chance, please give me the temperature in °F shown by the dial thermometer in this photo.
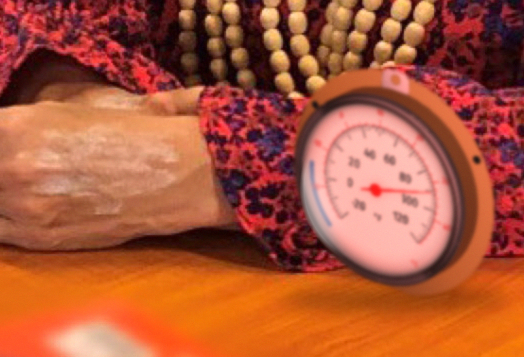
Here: 90 °F
